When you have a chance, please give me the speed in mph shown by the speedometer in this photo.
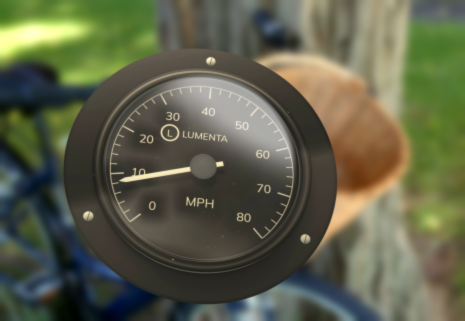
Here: 8 mph
